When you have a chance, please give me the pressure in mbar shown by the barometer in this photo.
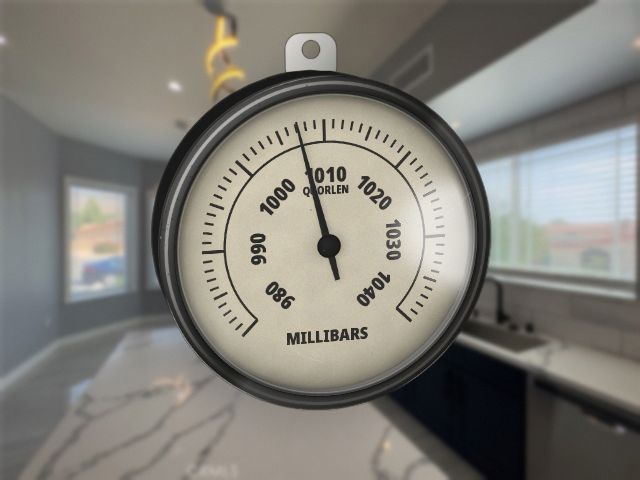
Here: 1007 mbar
